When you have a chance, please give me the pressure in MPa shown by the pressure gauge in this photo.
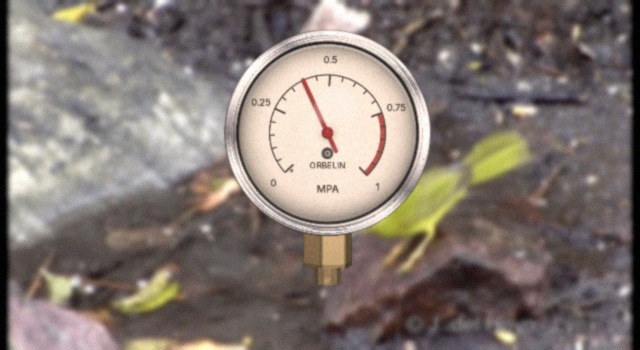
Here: 0.4 MPa
